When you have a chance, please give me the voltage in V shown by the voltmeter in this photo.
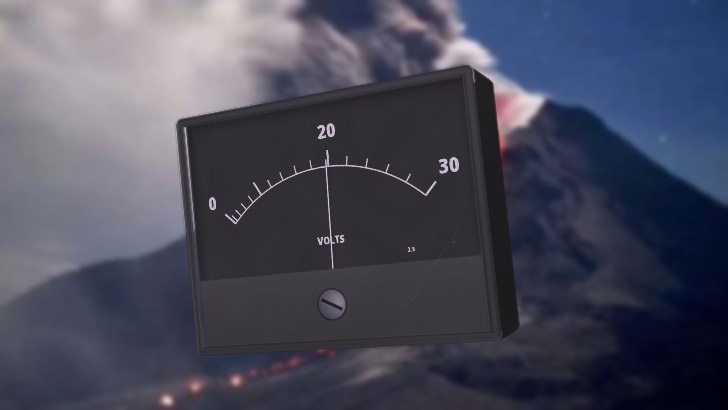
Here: 20 V
